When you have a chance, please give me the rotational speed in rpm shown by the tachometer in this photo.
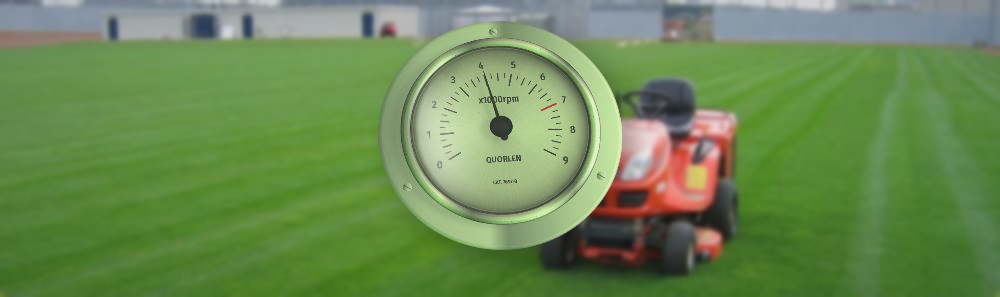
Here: 4000 rpm
